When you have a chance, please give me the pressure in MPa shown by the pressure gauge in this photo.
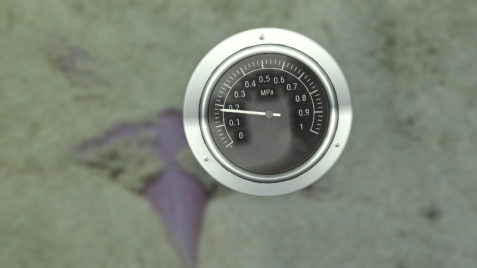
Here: 0.18 MPa
